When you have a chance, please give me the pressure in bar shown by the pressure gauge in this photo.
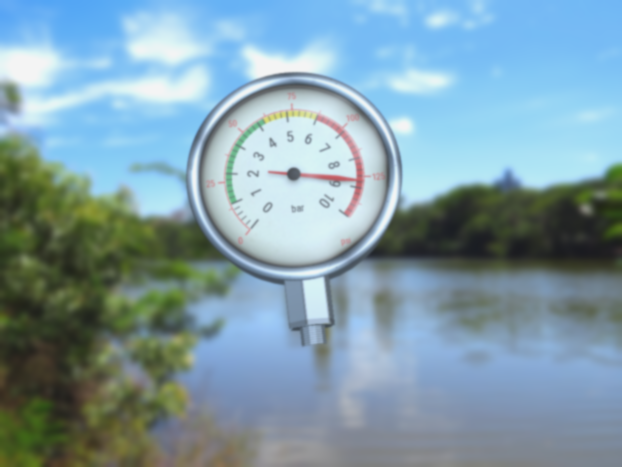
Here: 8.8 bar
